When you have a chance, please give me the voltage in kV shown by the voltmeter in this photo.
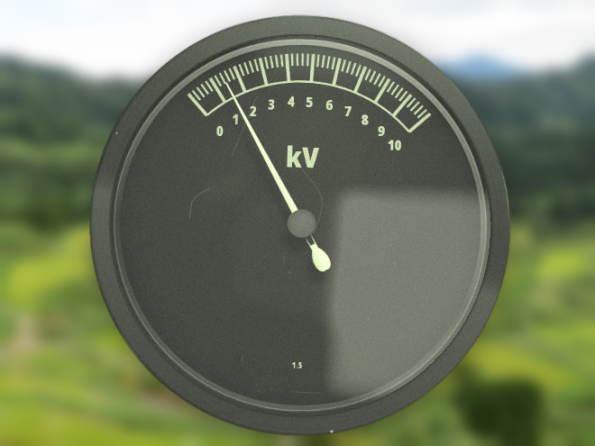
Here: 1.4 kV
